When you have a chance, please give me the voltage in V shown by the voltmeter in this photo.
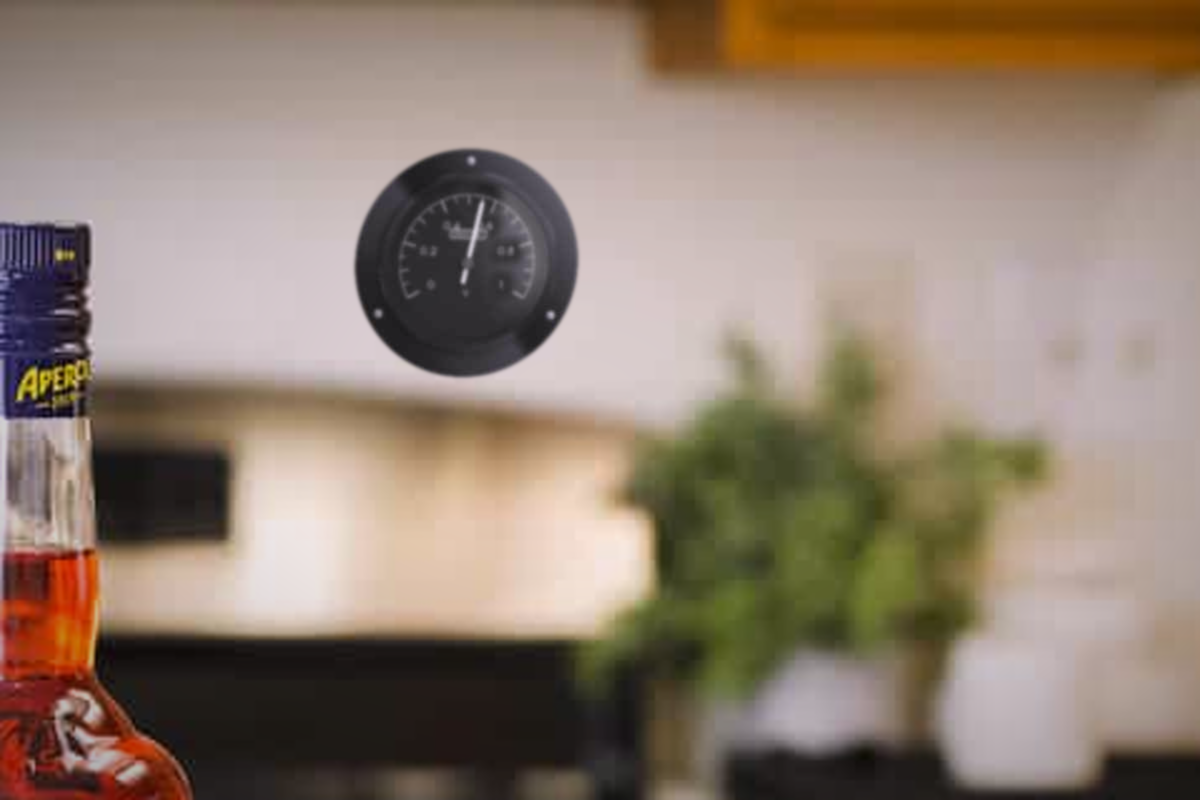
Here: 0.55 V
